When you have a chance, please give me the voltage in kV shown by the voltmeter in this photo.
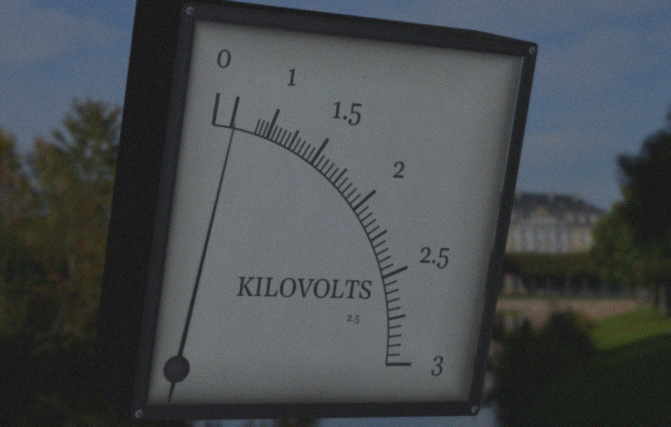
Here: 0.5 kV
